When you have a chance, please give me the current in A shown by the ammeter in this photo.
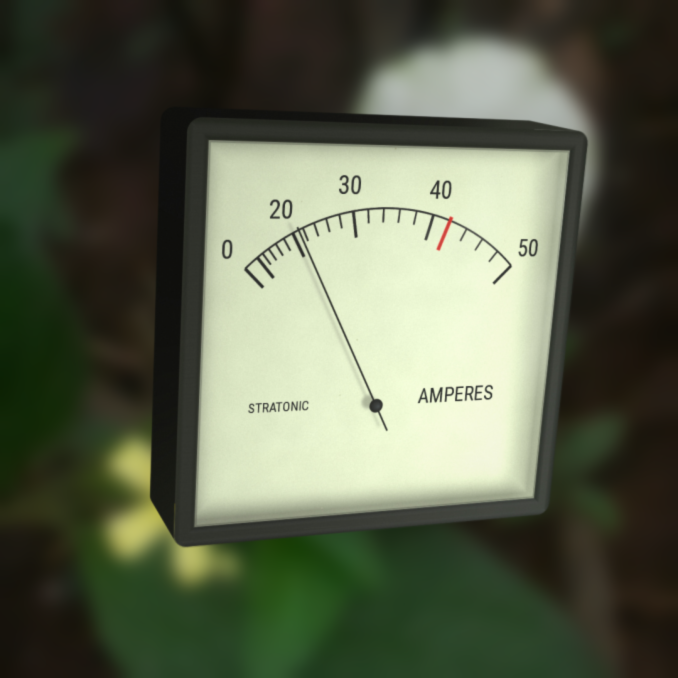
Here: 21 A
